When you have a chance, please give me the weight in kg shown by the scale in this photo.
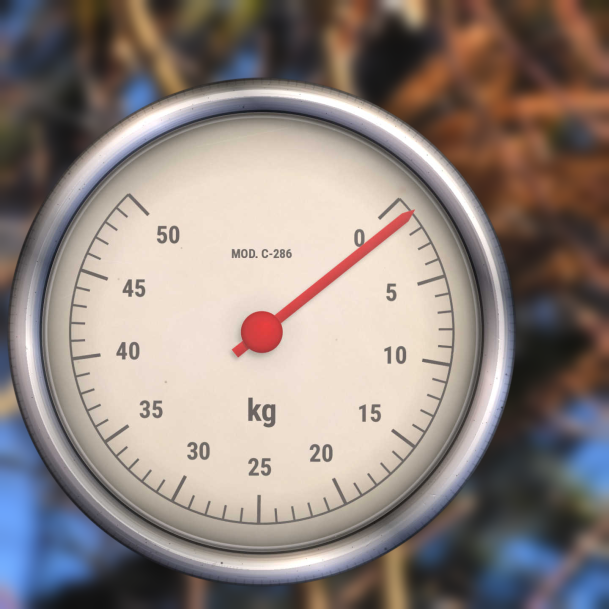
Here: 1 kg
